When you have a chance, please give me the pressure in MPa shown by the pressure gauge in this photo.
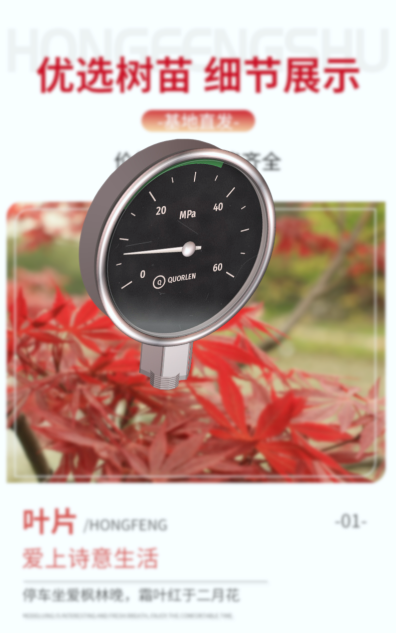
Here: 7.5 MPa
